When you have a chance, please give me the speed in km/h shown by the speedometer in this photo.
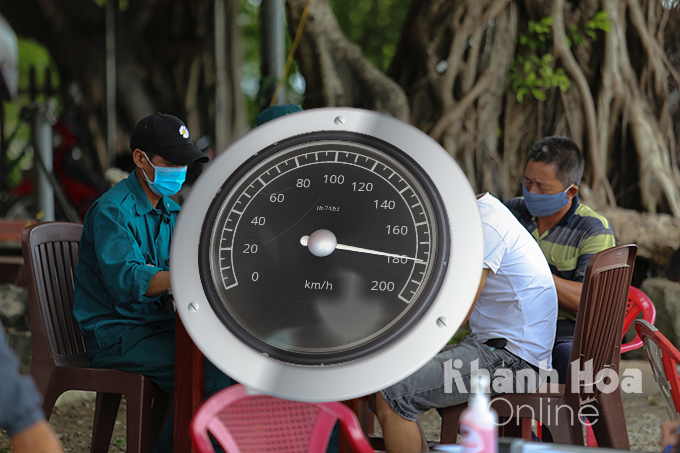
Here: 180 km/h
